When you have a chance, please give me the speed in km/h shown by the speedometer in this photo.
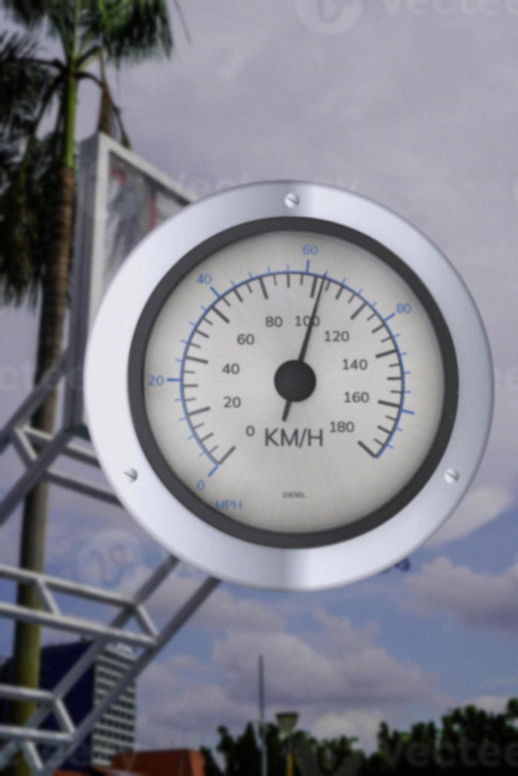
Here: 102.5 km/h
